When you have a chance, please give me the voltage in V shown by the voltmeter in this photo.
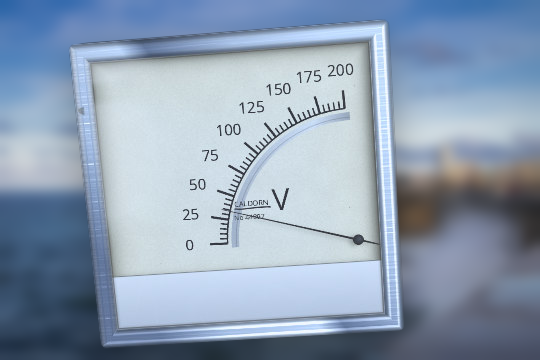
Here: 35 V
